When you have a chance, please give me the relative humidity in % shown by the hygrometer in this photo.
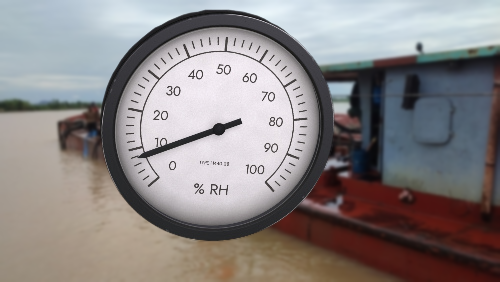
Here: 8 %
